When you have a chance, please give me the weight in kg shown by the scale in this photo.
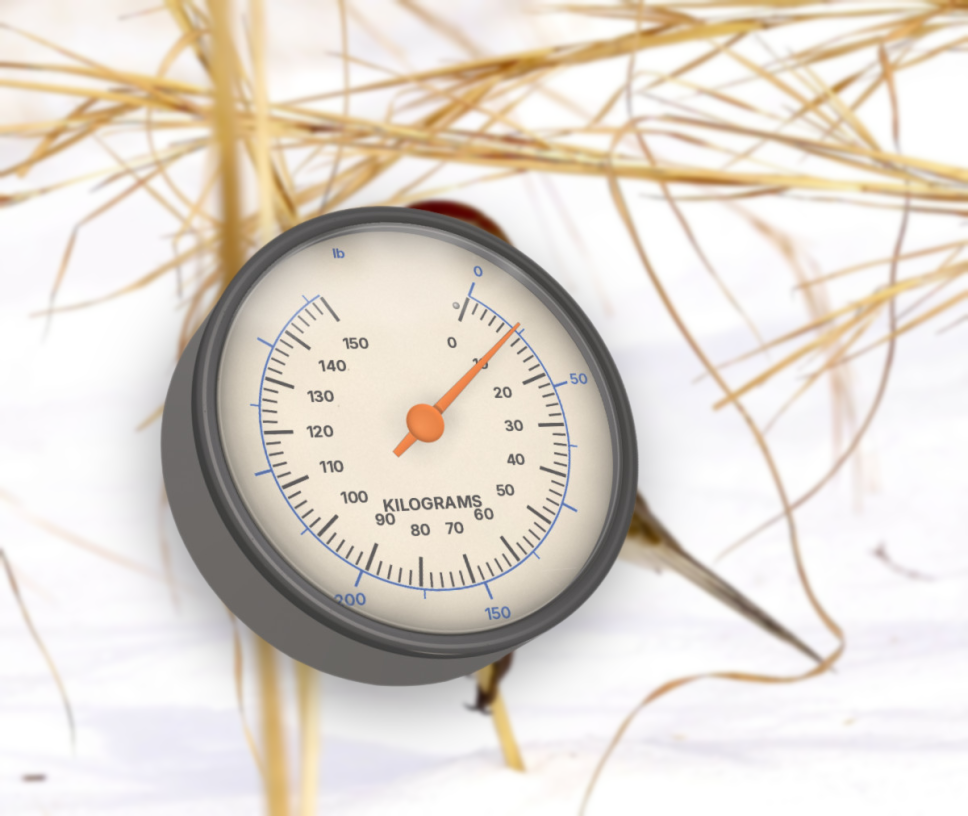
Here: 10 kg
